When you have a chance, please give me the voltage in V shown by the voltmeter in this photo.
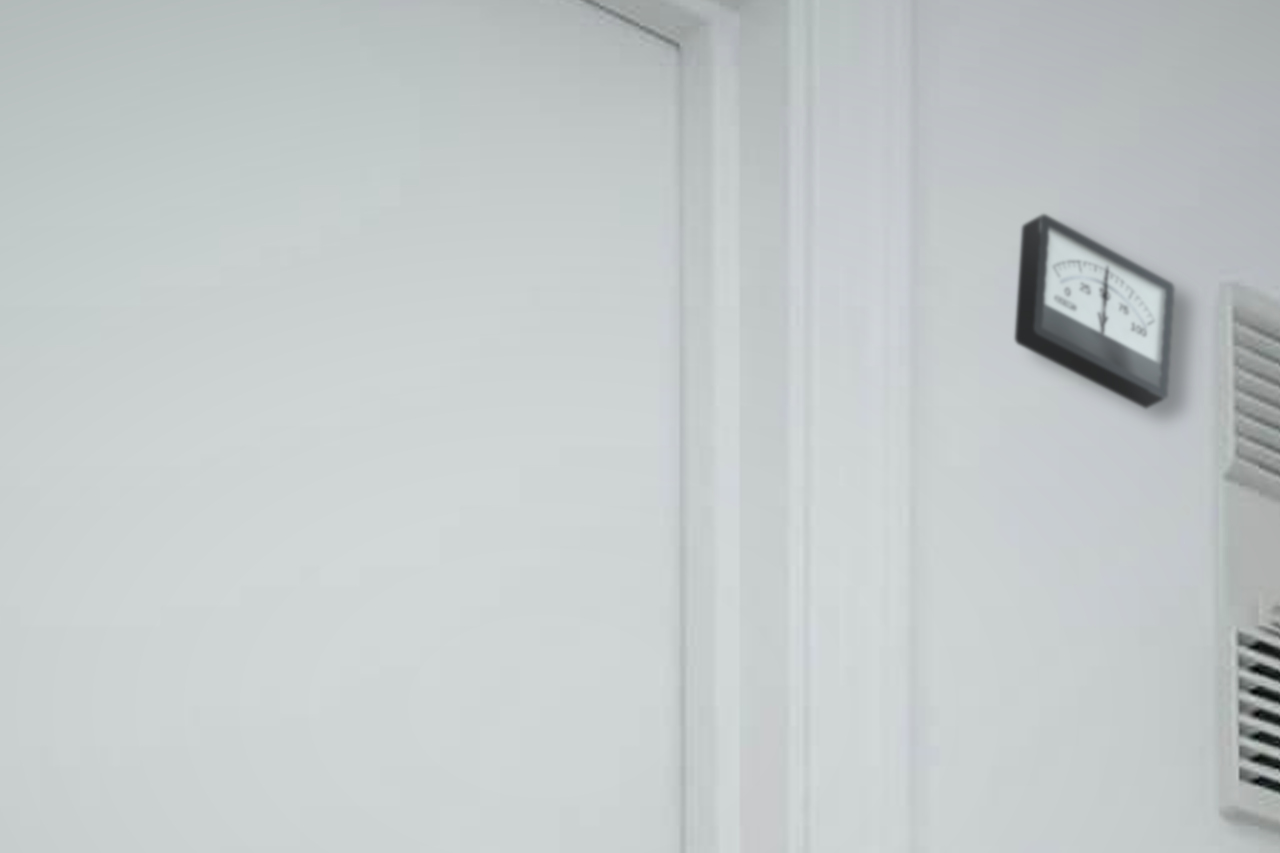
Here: 50 V
